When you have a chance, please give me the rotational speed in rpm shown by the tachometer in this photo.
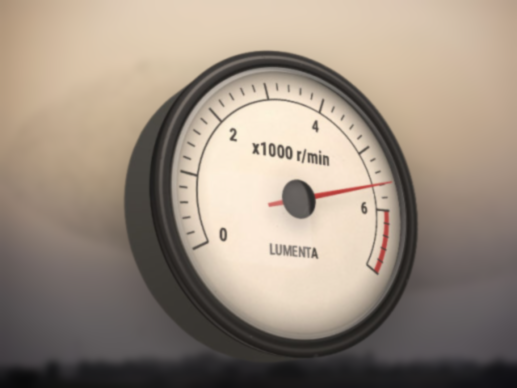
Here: 5600 rpm
